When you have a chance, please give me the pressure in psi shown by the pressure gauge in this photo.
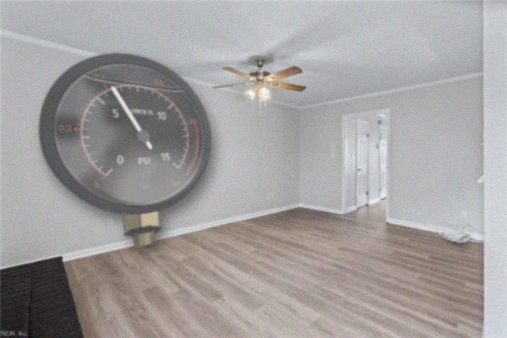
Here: 6 psi
